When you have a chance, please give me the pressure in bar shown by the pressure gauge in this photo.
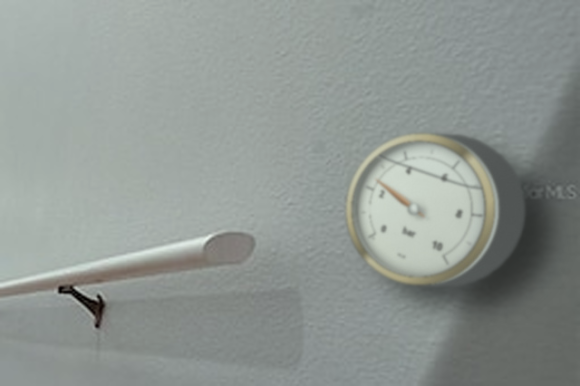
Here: 2.5 bar
